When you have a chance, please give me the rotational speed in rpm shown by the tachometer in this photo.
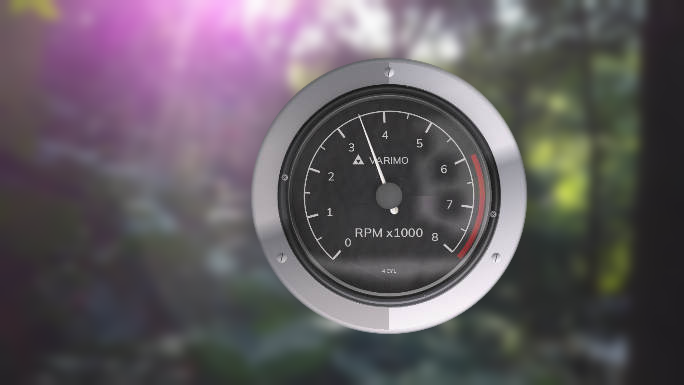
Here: 3500 rpm
